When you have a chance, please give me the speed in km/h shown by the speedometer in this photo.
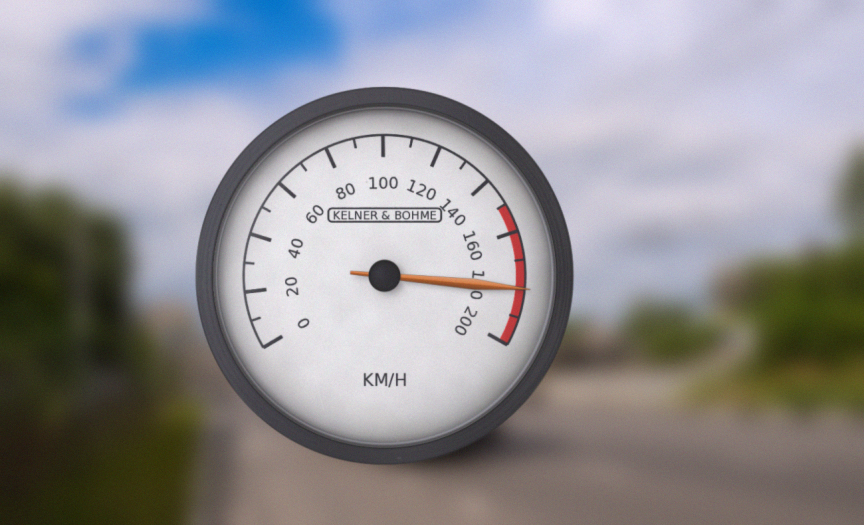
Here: 180 km/h
